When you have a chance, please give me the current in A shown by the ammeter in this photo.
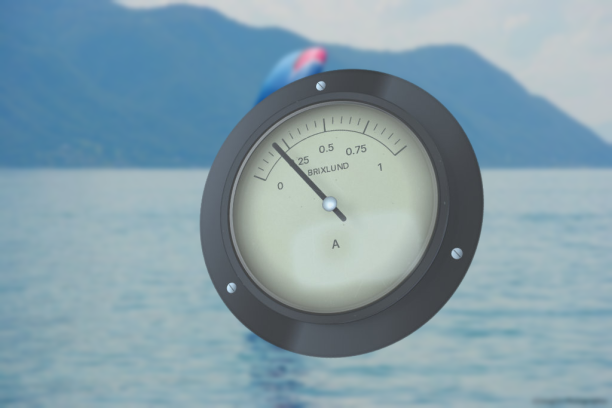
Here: 0.2 A
